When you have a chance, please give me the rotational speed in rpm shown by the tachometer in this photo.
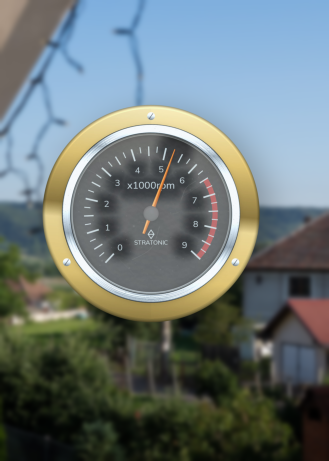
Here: 5250 rpm
